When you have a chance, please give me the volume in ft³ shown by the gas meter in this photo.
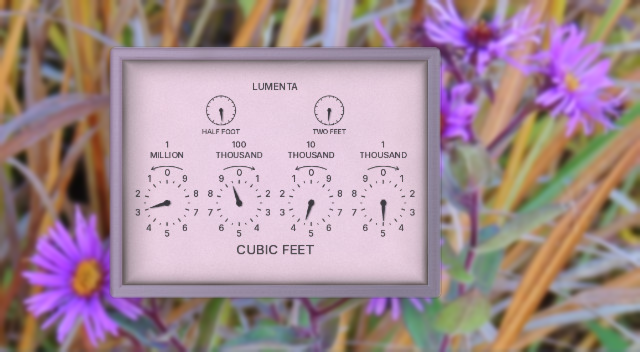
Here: 294500 ft³
